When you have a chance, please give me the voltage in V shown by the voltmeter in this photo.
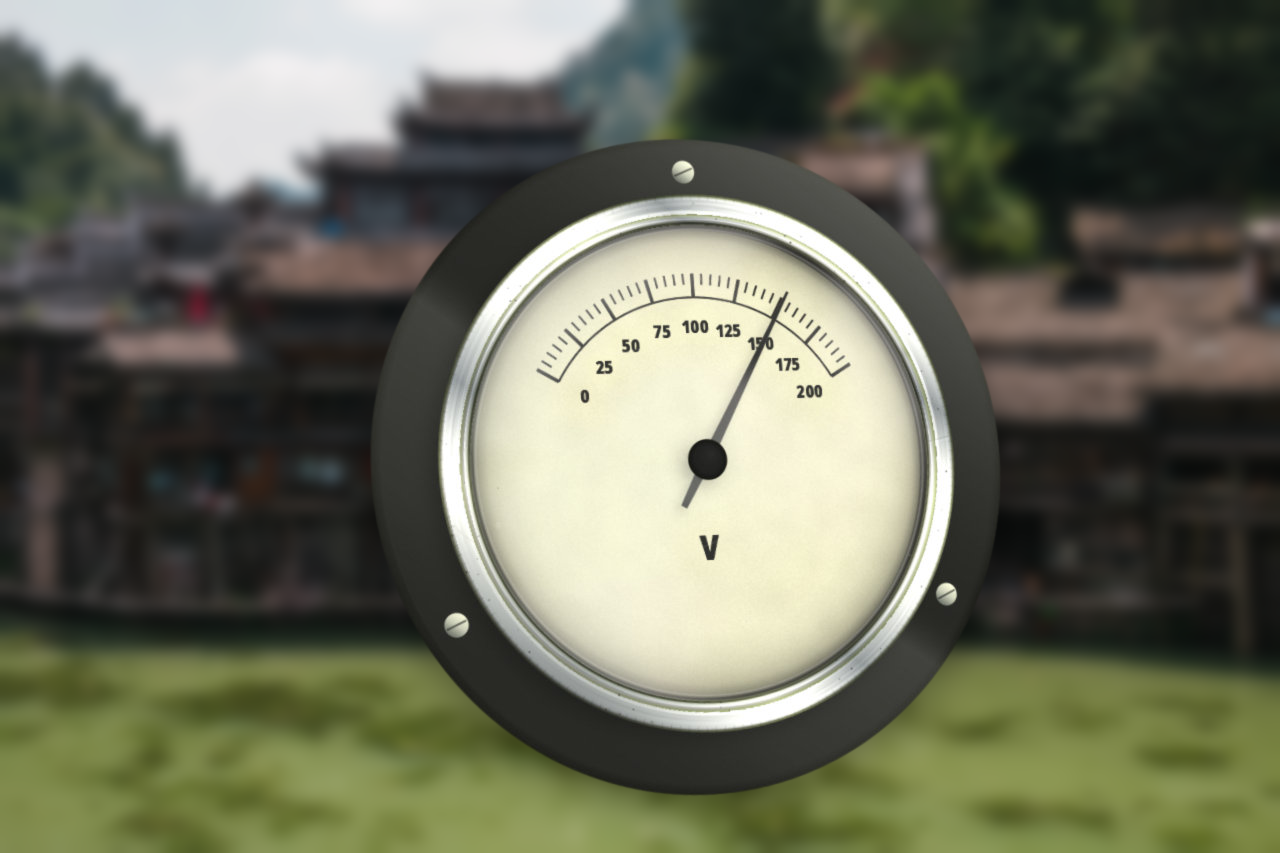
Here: 150 V
